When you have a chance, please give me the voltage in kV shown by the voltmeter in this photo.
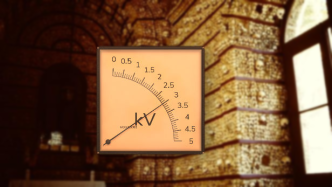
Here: 3 kV
